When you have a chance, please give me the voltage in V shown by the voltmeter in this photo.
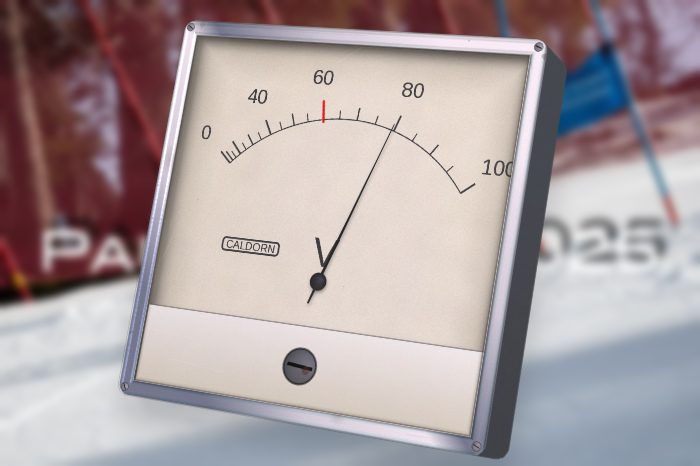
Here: 80 V
